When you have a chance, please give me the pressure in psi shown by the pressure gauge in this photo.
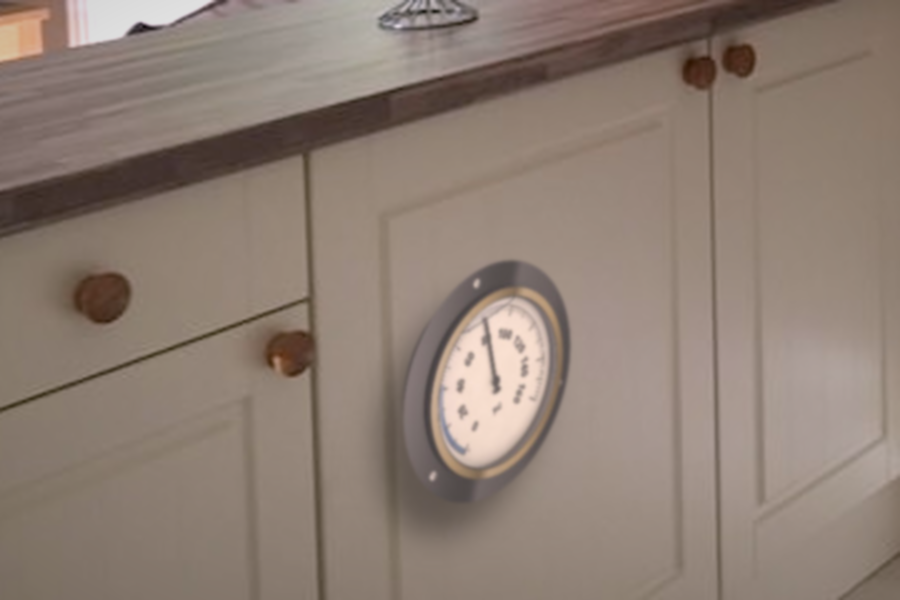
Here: 80 psi
